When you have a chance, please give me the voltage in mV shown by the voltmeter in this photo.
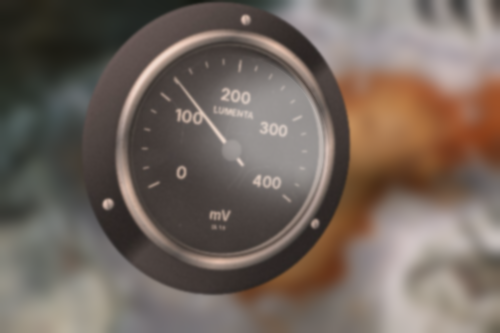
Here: 120 mV
